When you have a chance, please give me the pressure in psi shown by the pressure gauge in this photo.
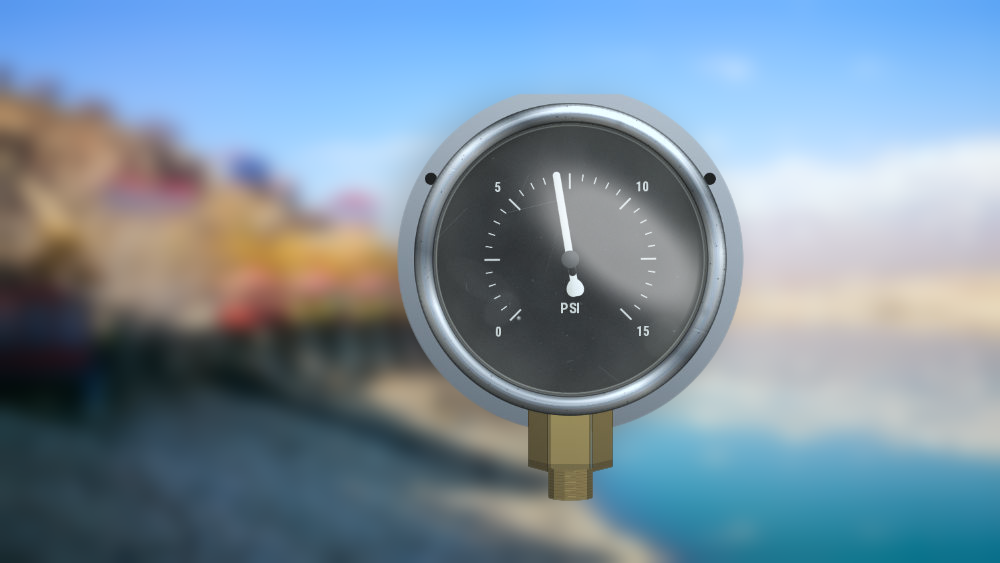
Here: 7 psi
